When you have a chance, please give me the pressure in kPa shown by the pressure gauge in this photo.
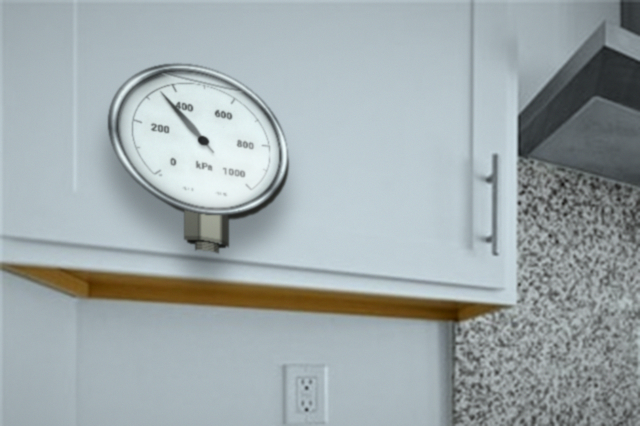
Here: 350 kPa
